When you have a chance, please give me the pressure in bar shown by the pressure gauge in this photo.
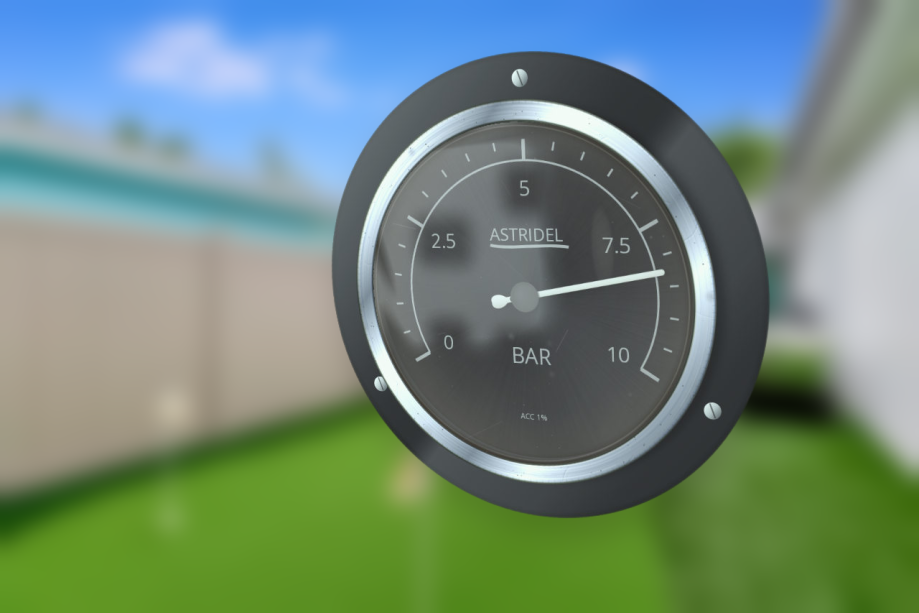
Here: 8.25 bar
